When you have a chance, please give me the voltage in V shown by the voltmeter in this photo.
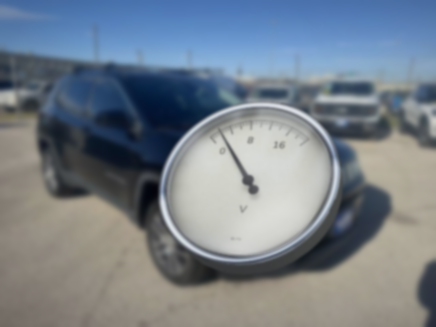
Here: 2 V
